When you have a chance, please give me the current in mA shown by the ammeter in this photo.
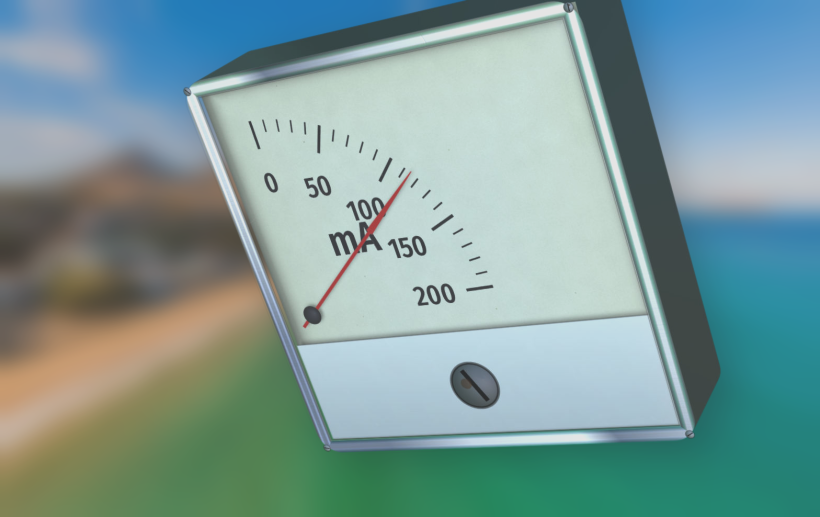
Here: 115 mA
